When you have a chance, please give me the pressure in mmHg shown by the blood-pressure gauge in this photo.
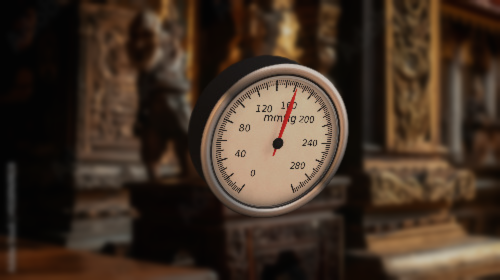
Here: 160 mmHg
